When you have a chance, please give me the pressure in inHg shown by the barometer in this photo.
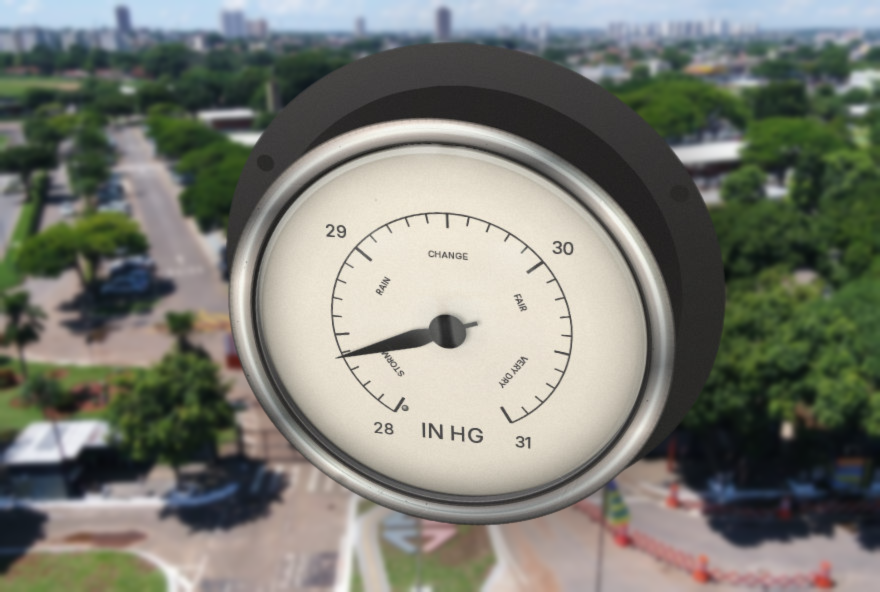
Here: 28.4 inHg
